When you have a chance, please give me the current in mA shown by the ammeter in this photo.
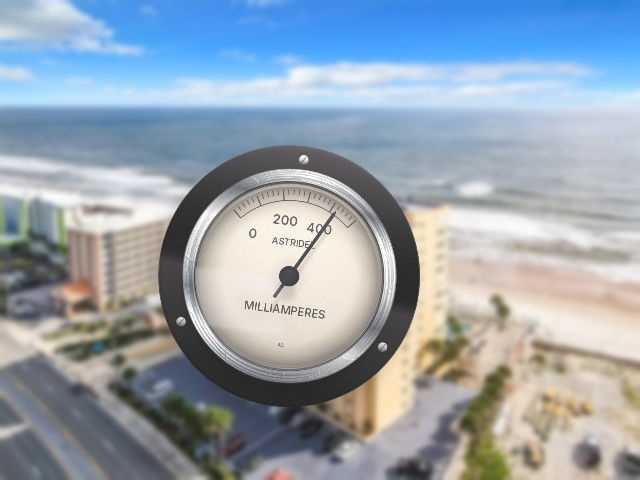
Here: 420 mA
